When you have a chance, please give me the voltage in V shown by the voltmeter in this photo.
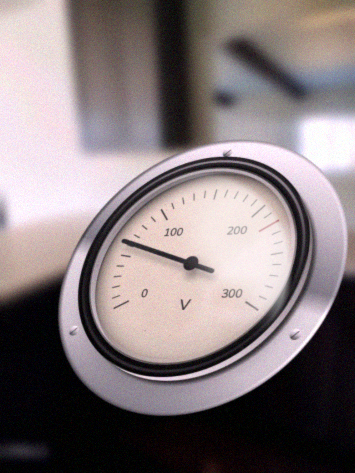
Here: 60 V
